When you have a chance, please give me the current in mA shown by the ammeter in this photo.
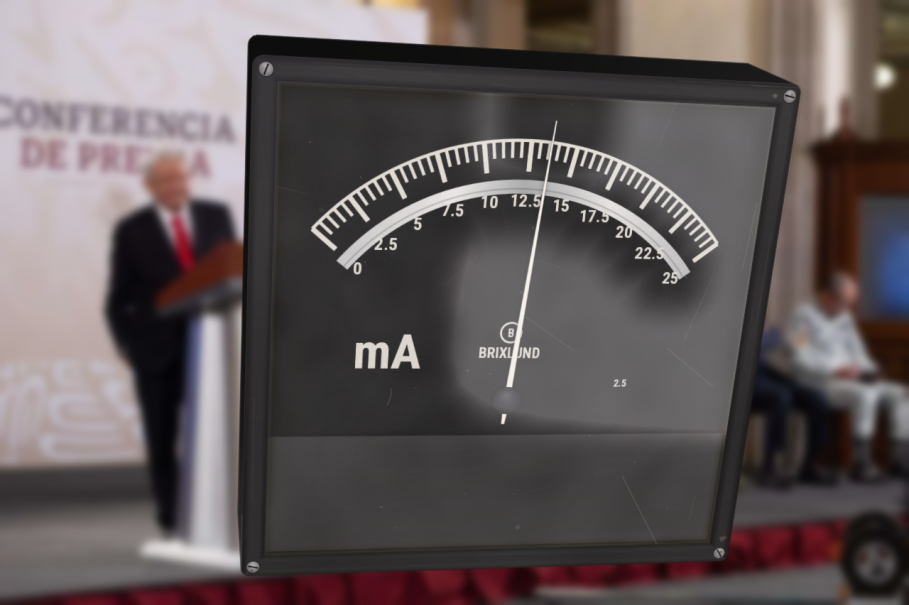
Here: 13.5 mA
